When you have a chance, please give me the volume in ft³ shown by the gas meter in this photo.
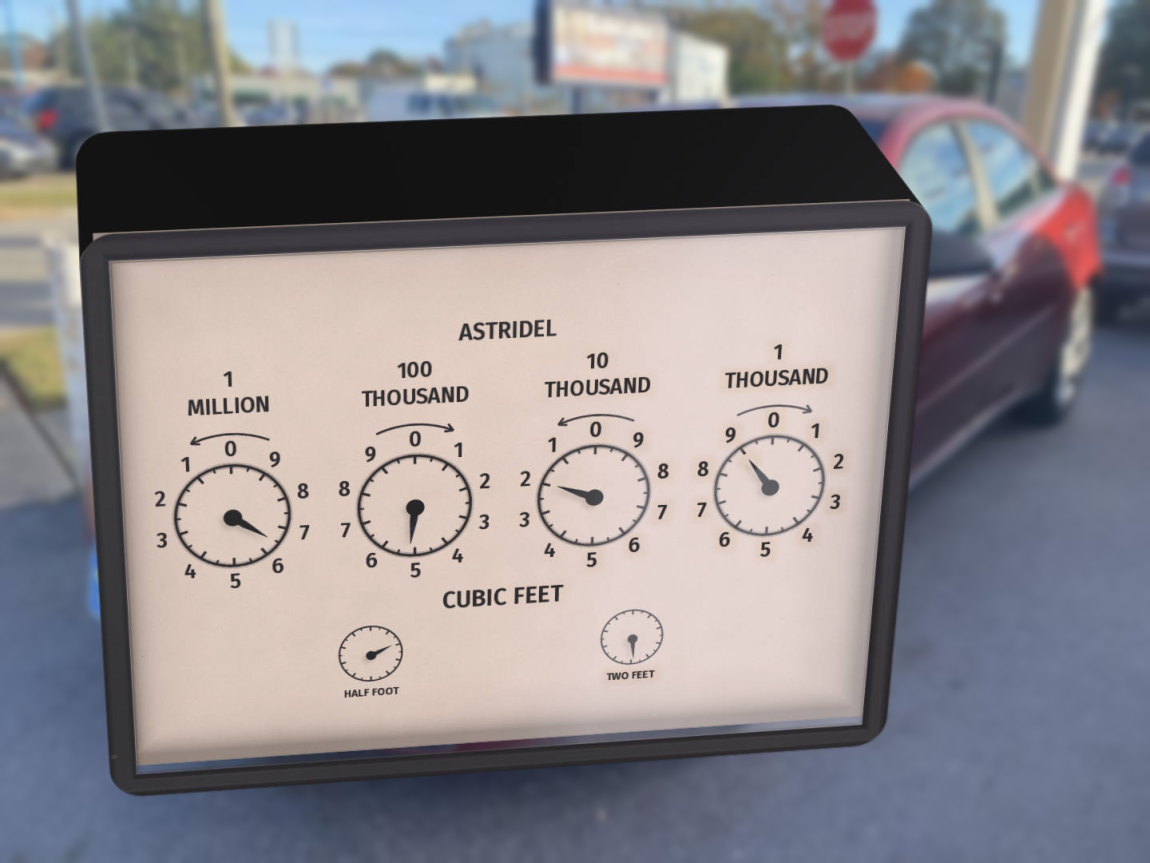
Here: 651900 ft³
